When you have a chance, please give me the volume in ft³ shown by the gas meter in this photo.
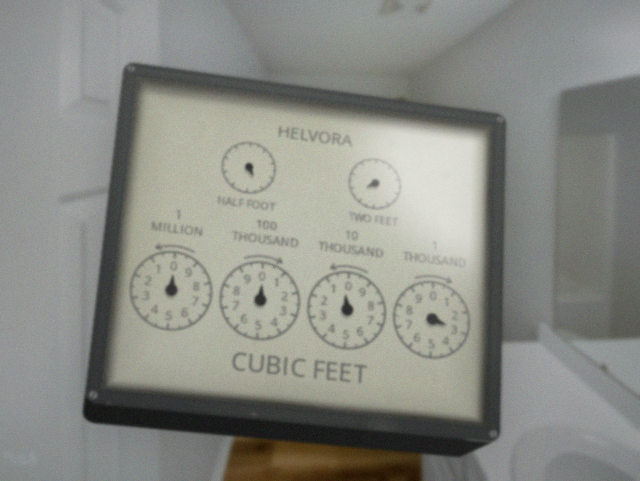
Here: 300 ft³
